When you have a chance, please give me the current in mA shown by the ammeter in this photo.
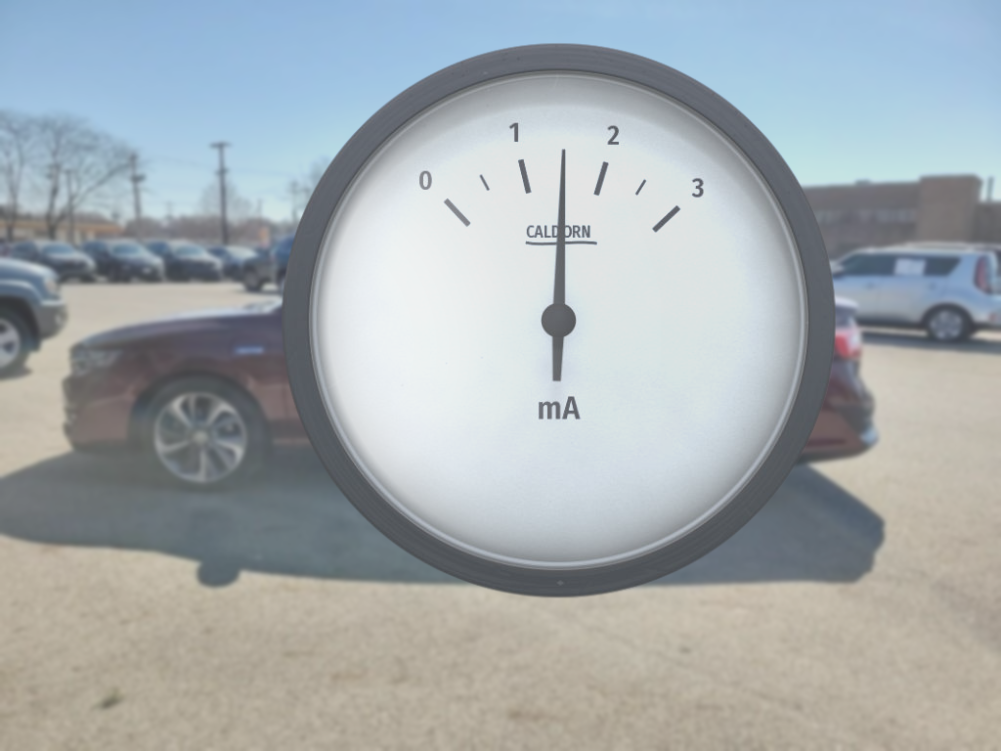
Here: 1.5 mA
